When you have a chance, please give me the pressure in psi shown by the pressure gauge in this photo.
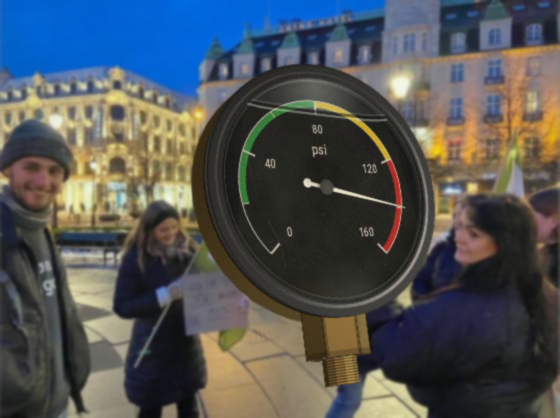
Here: 140 psi
